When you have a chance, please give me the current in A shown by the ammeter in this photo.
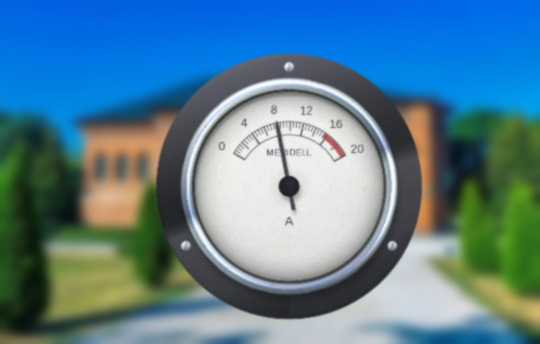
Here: 8 A
